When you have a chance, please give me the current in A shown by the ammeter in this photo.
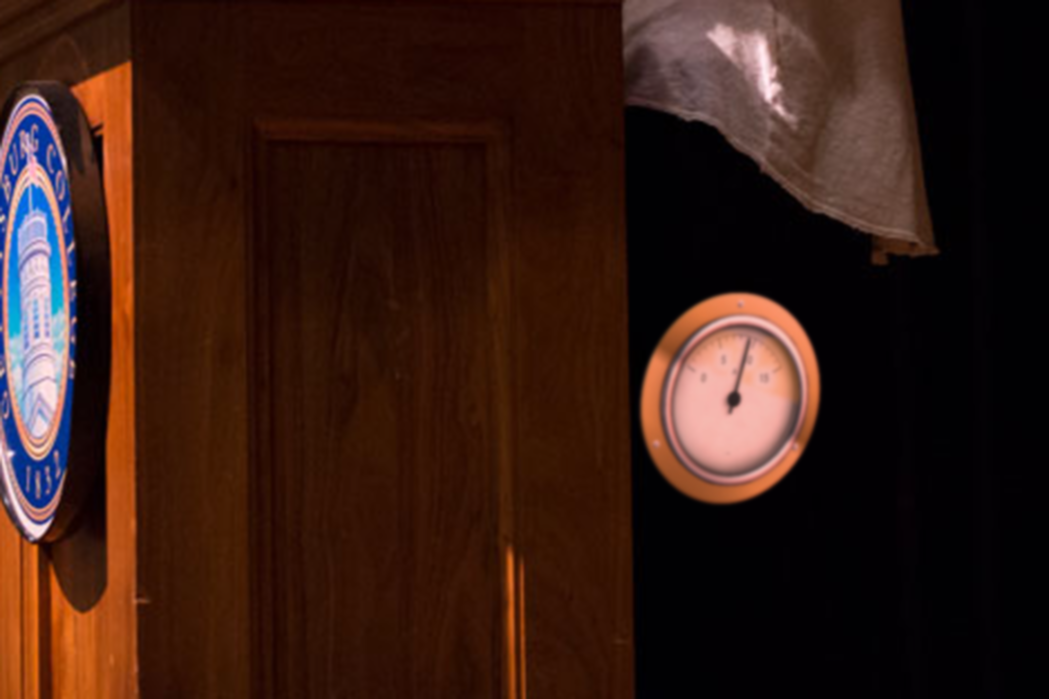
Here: 9 A
